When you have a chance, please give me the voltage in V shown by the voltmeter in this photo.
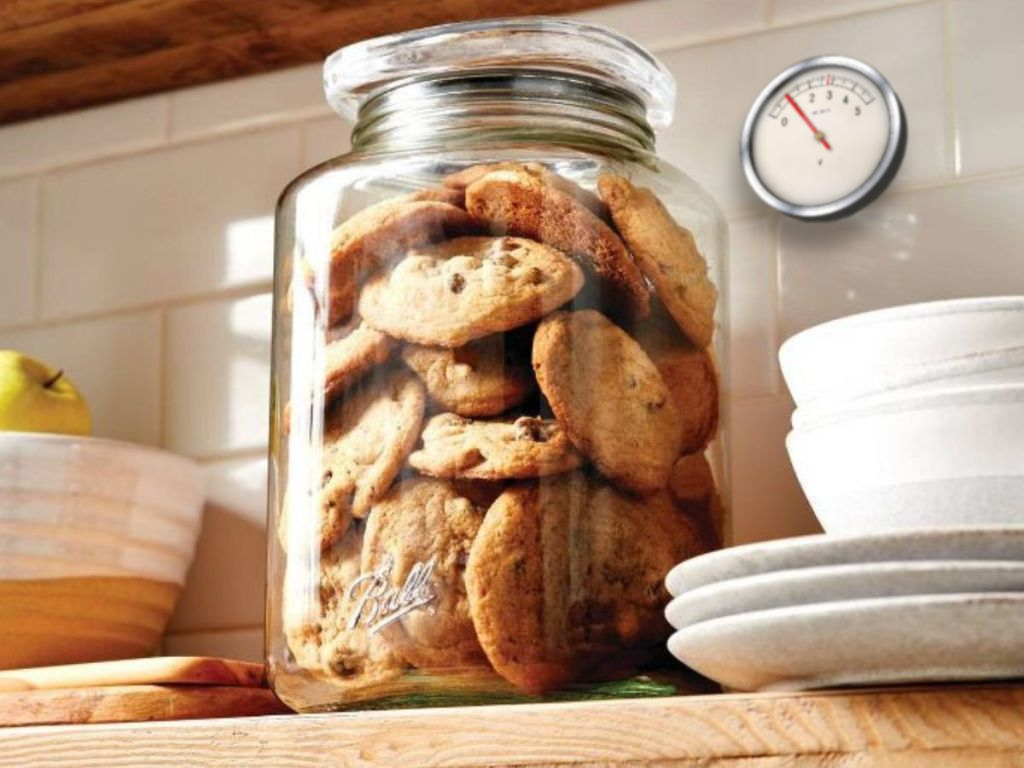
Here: 1 V
